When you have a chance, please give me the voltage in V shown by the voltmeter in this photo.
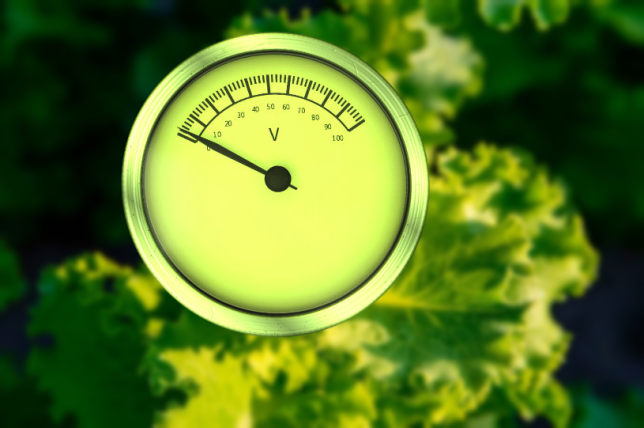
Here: 2 V
